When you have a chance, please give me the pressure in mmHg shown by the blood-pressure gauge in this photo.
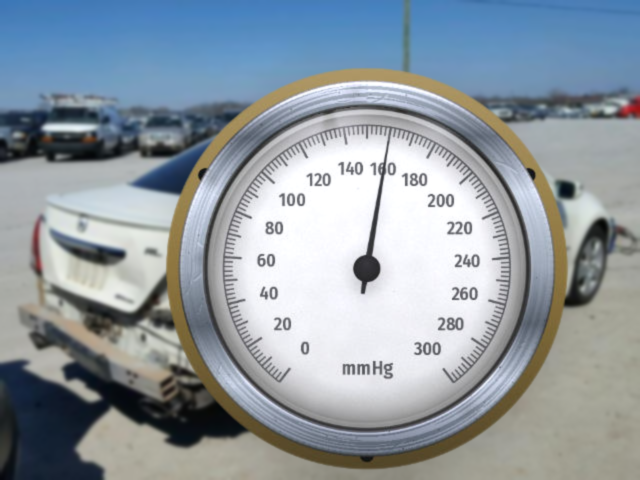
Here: 160 mmHg
